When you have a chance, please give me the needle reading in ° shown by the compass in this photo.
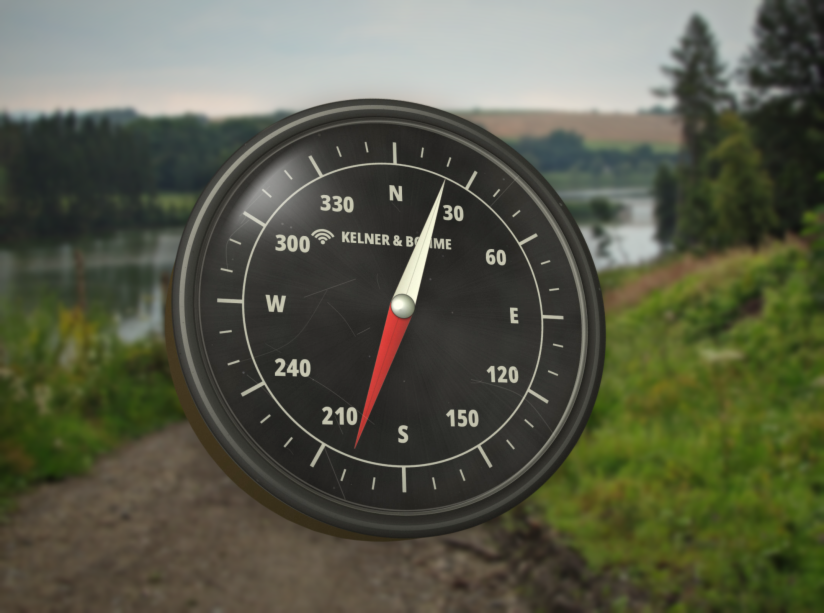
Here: 200 °
